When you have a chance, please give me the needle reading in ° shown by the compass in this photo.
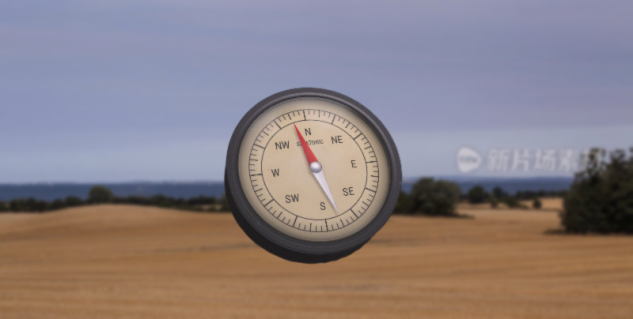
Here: 345 °
